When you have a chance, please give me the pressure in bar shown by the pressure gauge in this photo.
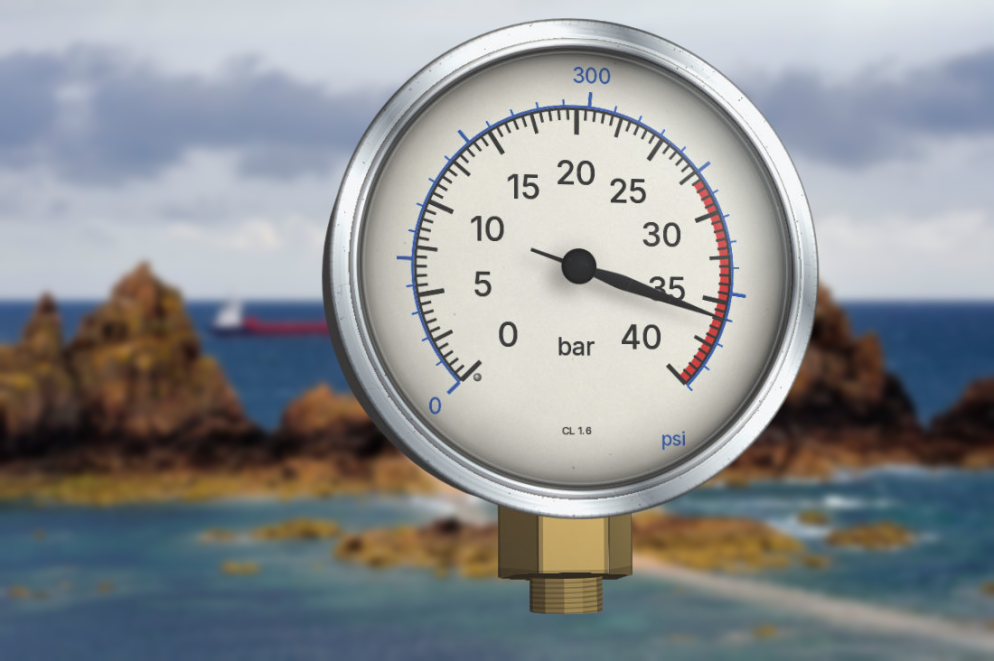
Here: 36 bar
